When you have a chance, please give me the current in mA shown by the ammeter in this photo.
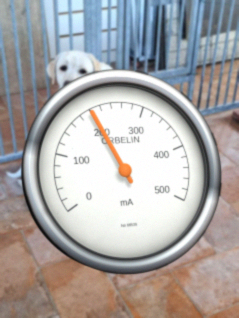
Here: 200 mA
